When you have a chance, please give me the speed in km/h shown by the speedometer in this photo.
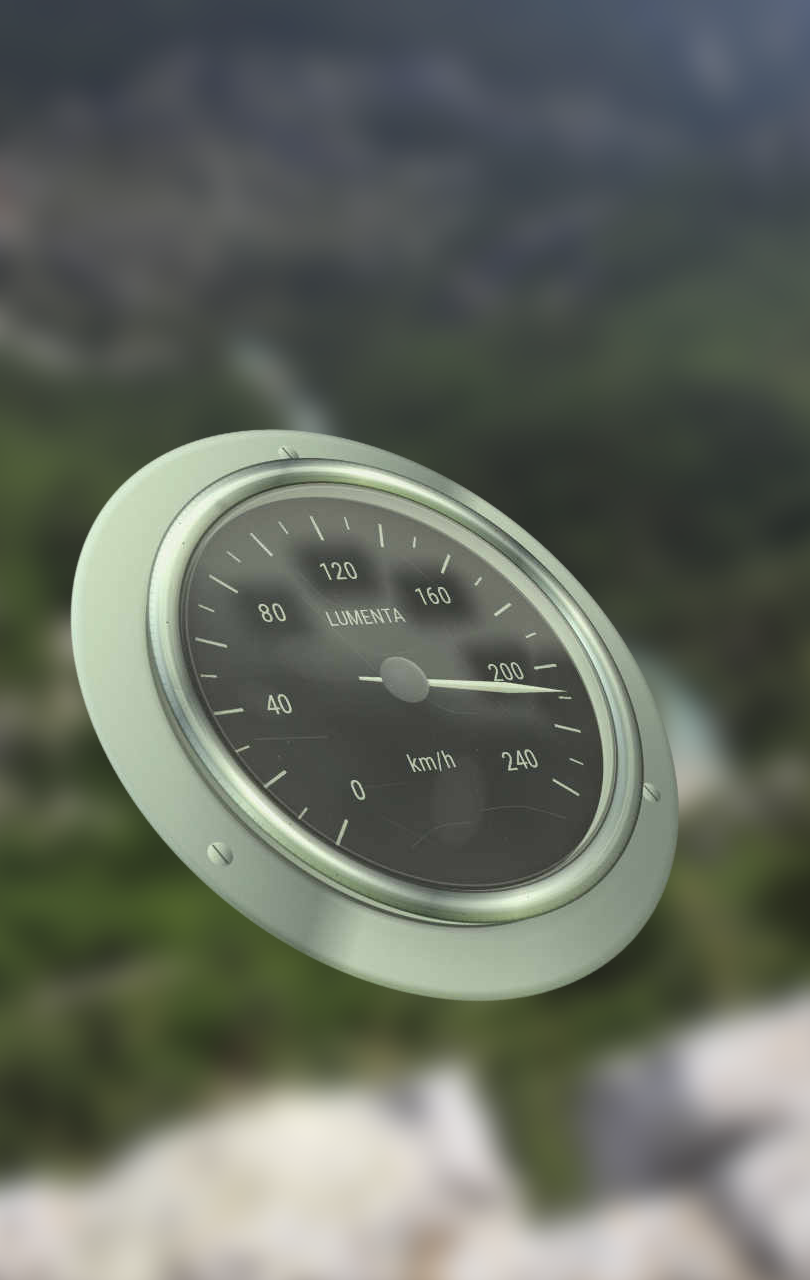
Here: 210 km/h
